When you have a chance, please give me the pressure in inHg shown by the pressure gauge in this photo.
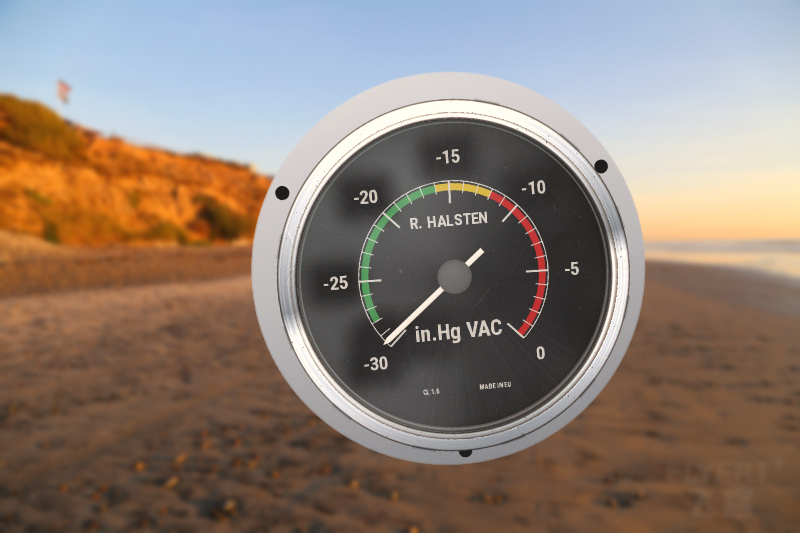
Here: -29.5 inHg
